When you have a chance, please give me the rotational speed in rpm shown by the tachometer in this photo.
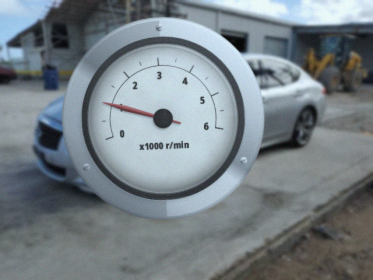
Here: 1000 rpm
